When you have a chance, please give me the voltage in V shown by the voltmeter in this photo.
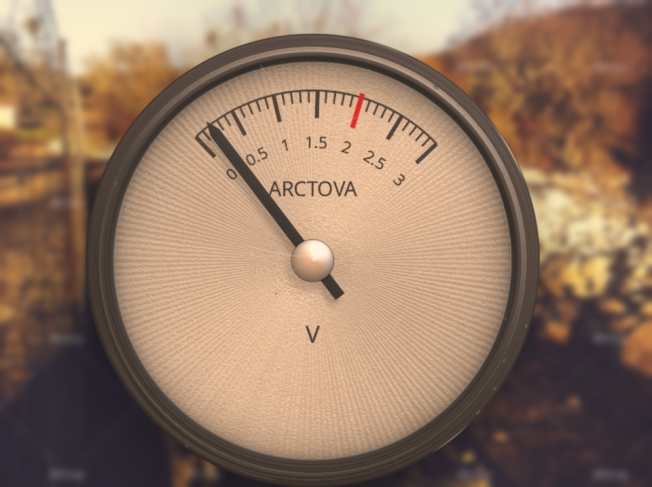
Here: 0.2 V
